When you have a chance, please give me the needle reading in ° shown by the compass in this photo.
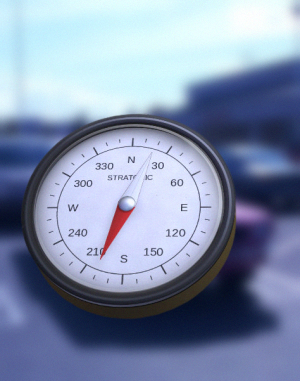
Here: 200 °
